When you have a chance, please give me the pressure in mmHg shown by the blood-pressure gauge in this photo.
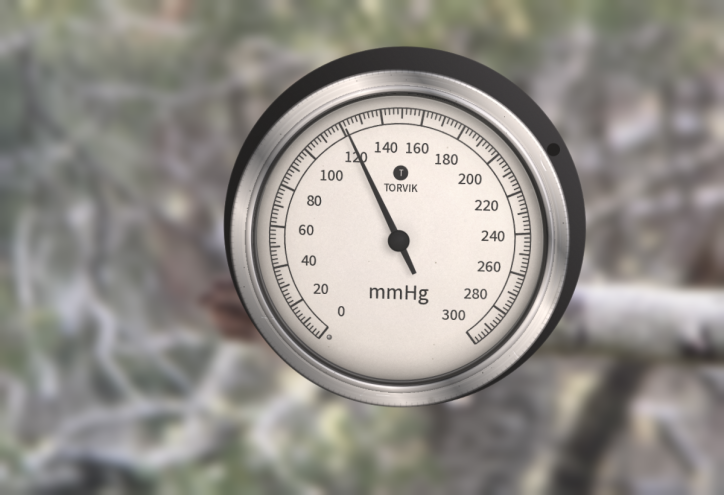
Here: 122 mmHg
